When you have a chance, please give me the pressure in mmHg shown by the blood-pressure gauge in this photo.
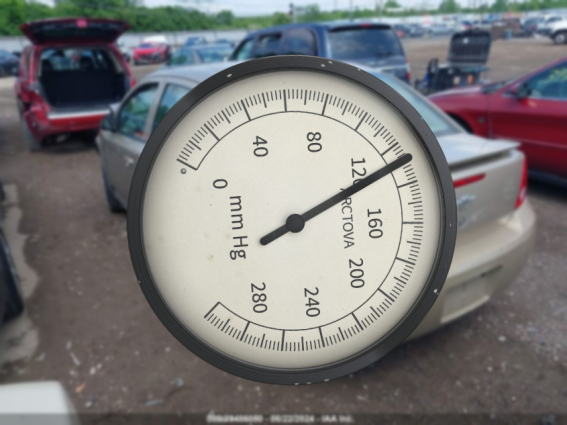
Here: 128 mmHg
